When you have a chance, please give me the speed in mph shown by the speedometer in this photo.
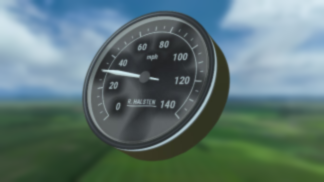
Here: 30 mph
